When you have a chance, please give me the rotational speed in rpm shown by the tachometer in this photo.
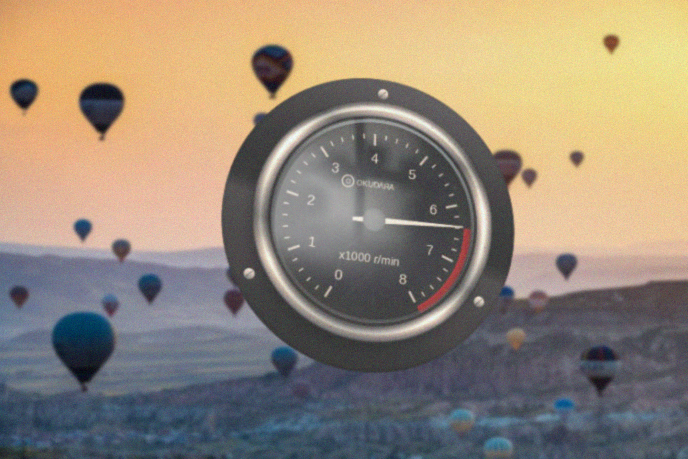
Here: 6400 rpm
